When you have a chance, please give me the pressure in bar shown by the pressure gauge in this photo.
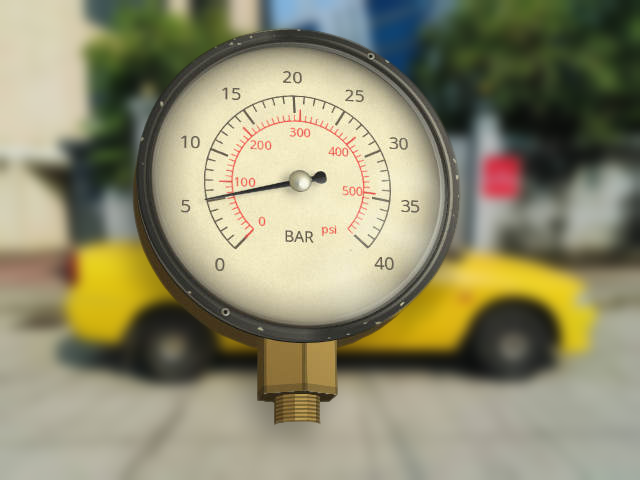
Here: 5 bar
